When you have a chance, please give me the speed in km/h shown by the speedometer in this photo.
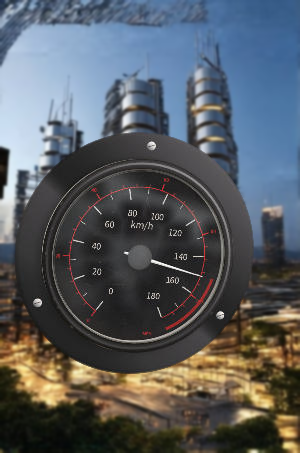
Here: 150 km/h
